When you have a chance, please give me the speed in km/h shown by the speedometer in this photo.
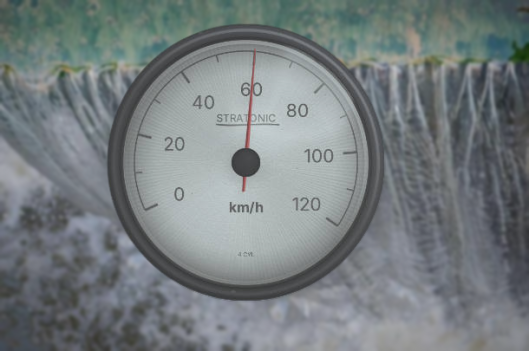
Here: 60 km/h
